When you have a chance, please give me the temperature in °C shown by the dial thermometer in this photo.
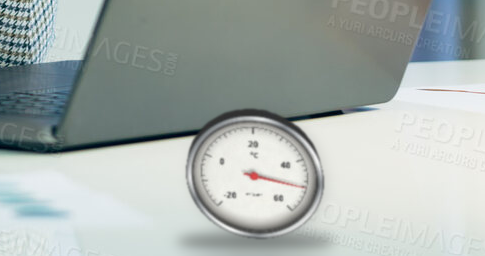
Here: 50 °C
